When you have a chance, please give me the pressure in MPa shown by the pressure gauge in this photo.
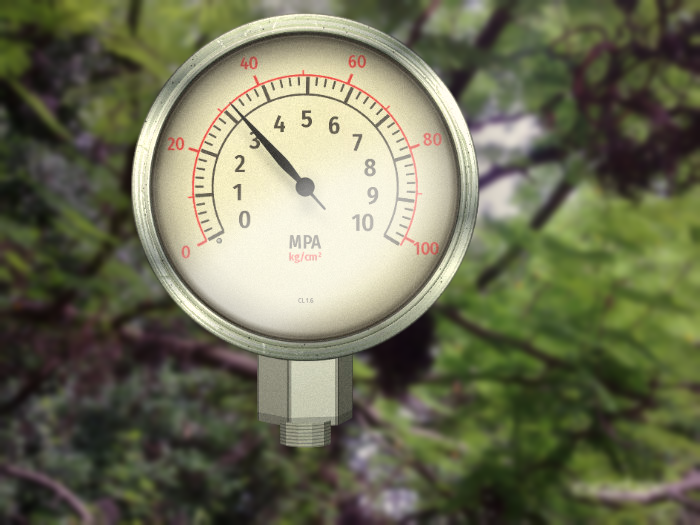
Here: 3.2 MPa
